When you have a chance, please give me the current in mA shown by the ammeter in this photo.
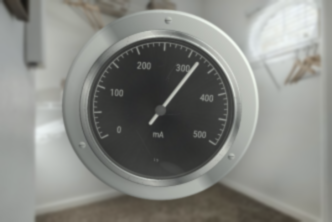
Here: 320 mA
